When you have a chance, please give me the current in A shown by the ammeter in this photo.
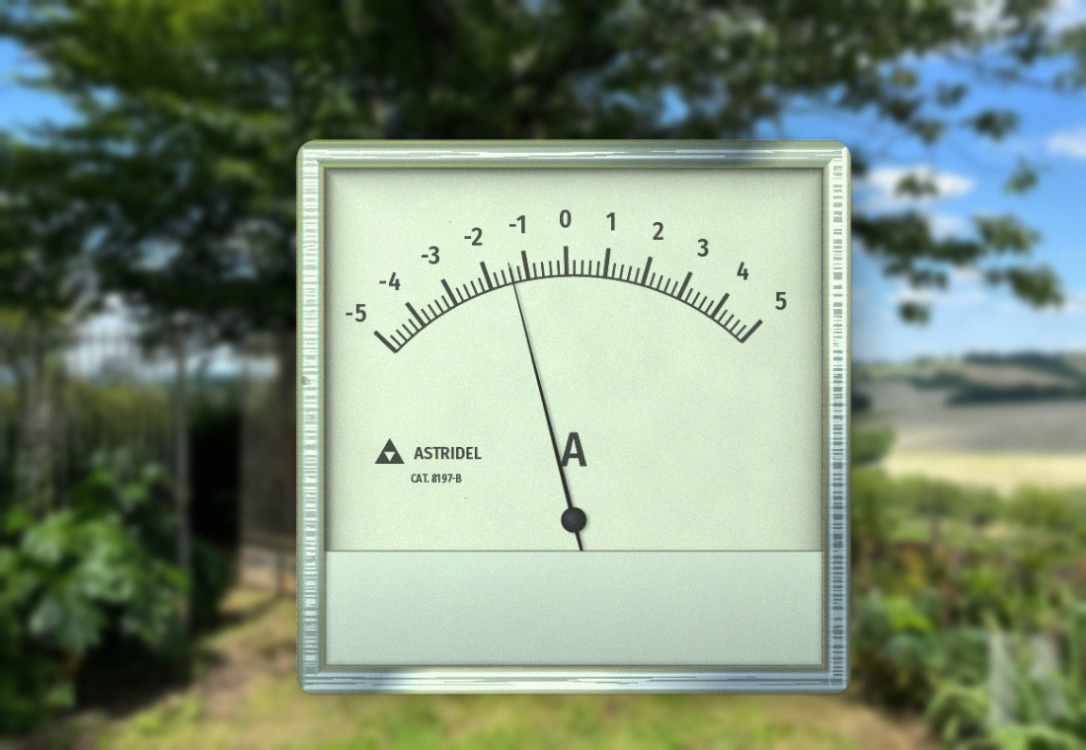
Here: -1.4 A
